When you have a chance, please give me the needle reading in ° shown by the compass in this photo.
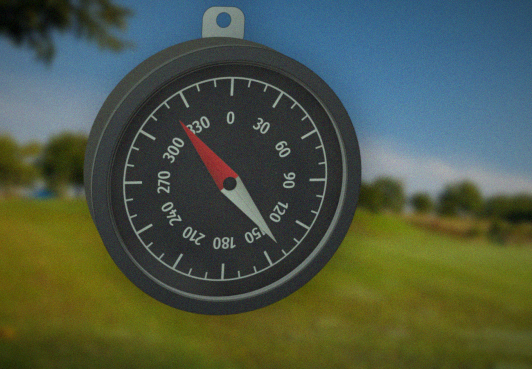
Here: 320 °
